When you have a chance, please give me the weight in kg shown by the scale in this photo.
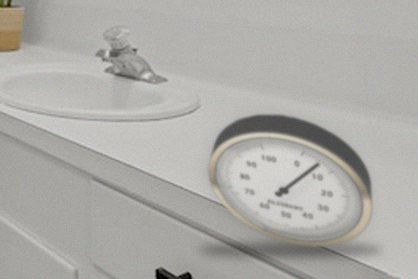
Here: 5 kg
